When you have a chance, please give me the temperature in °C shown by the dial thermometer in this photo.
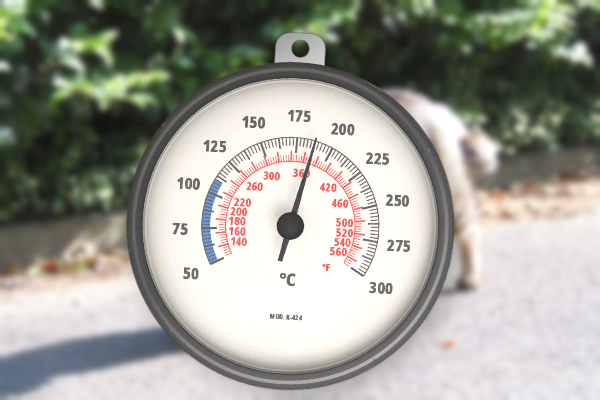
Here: 187.5 °C
